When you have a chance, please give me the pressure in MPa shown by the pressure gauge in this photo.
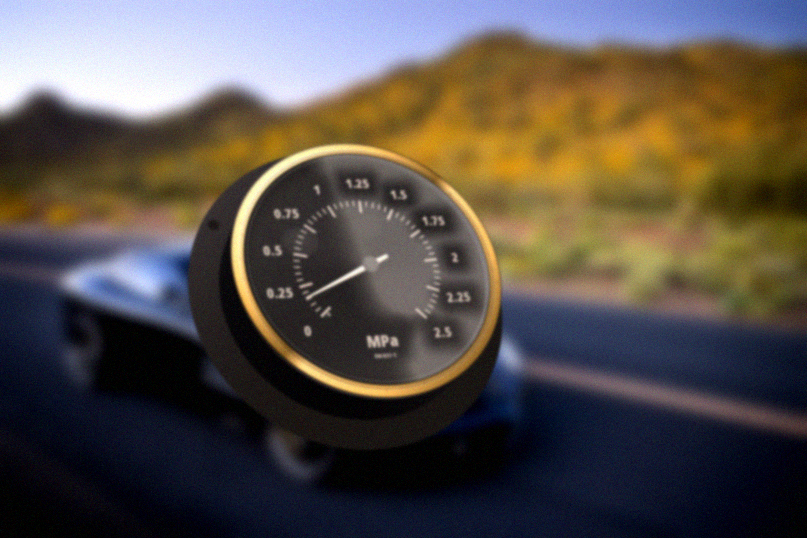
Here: 0.15 MPa
